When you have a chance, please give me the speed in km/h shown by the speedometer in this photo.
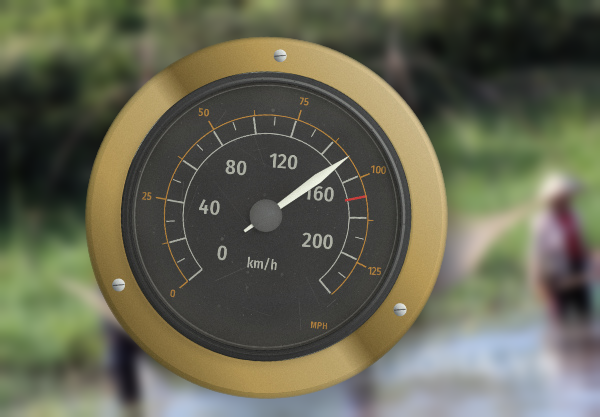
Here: 150 km/h
